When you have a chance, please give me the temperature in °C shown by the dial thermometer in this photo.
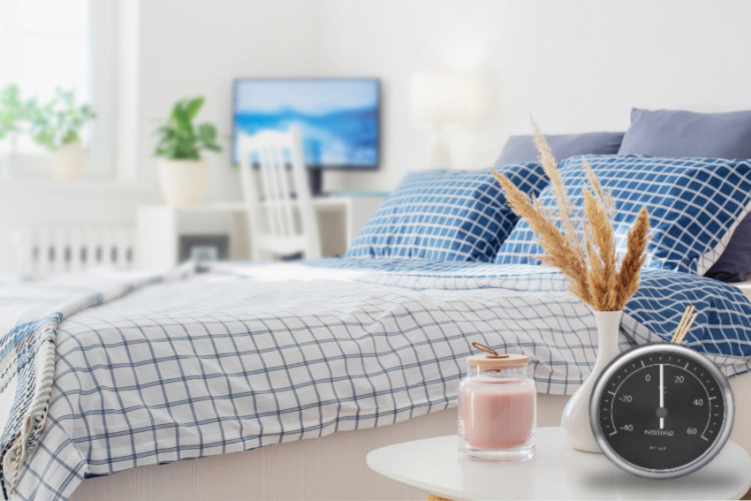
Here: 8 °C
